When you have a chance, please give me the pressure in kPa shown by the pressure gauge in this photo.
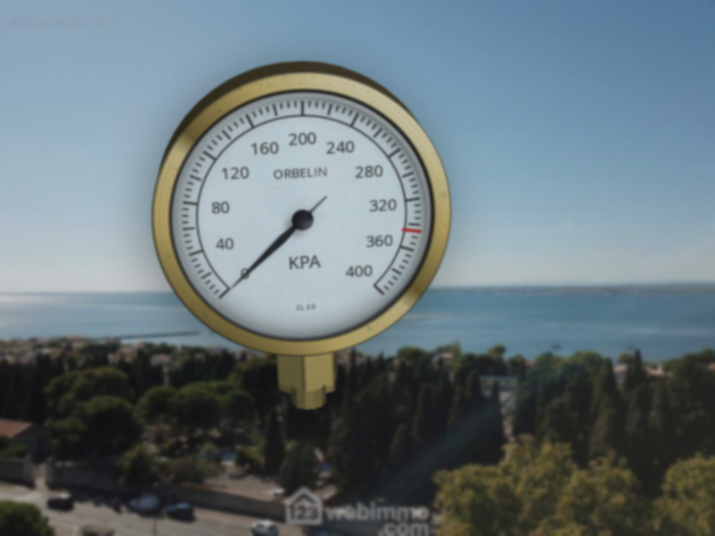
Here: 0 kPa
